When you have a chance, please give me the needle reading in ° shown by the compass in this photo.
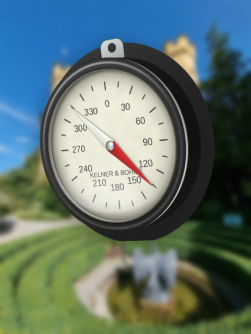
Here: 135 °
